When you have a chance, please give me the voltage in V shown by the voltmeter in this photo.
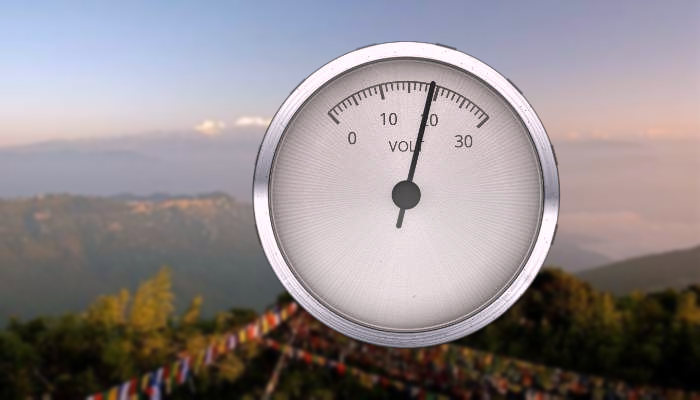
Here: 19 V
